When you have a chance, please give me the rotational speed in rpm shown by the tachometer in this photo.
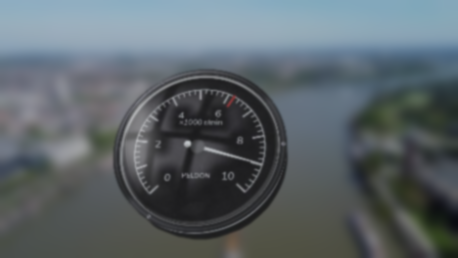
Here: 9000 rpm
